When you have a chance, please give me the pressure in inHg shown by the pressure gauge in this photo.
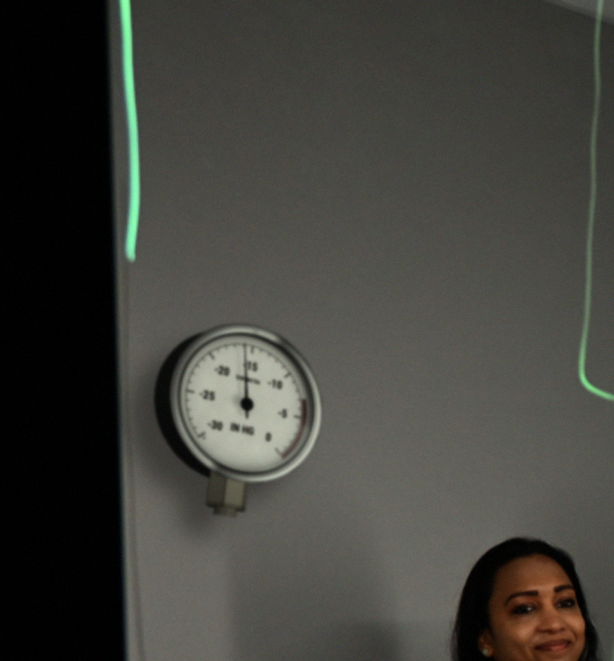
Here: -16 inHg
